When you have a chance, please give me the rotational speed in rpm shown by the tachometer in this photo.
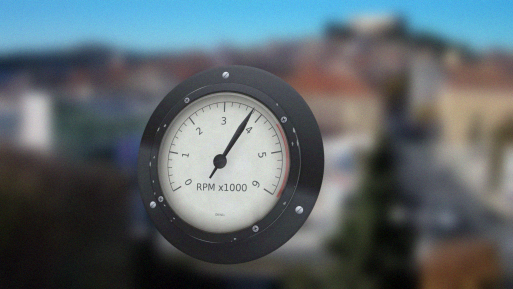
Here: 3800 rpm
